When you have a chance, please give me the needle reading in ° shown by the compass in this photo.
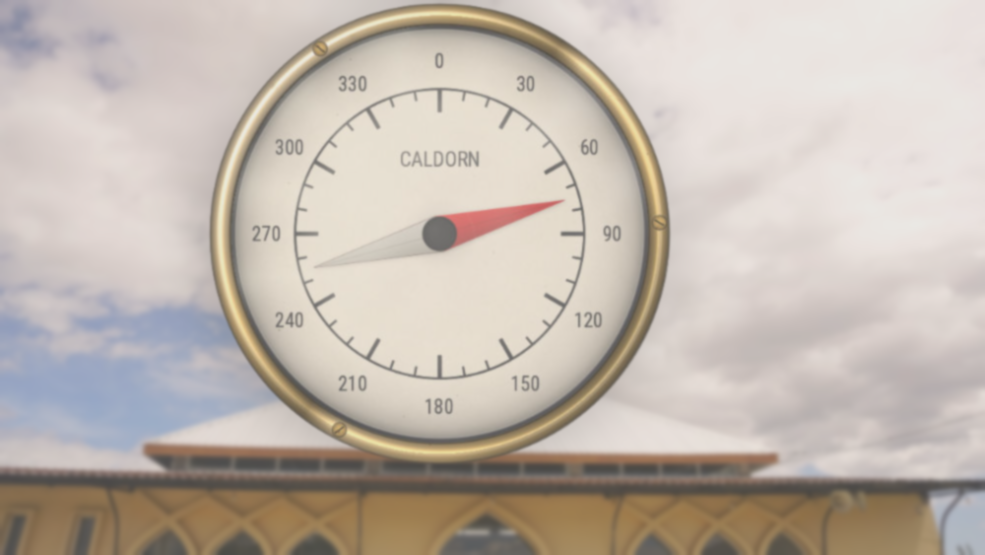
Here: 75 °
